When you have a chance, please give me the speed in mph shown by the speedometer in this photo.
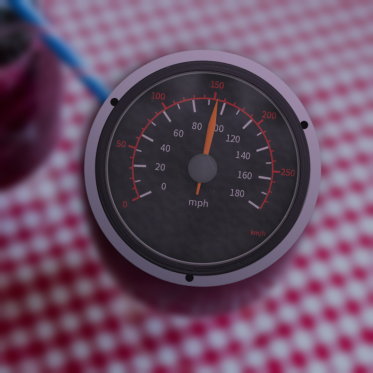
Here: 95 mph
